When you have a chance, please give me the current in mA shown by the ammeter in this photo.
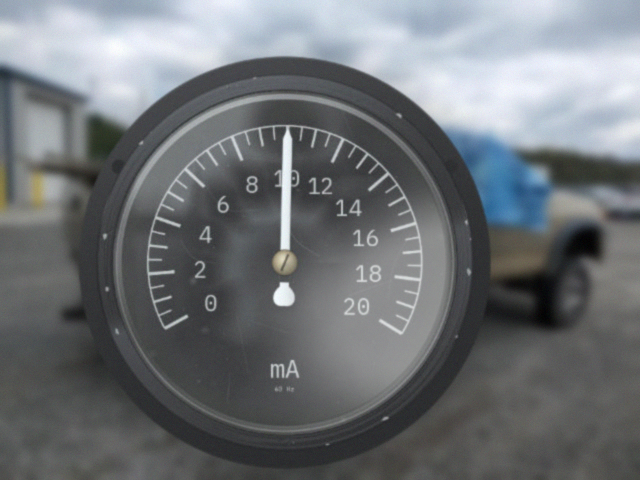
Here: 10 mA
